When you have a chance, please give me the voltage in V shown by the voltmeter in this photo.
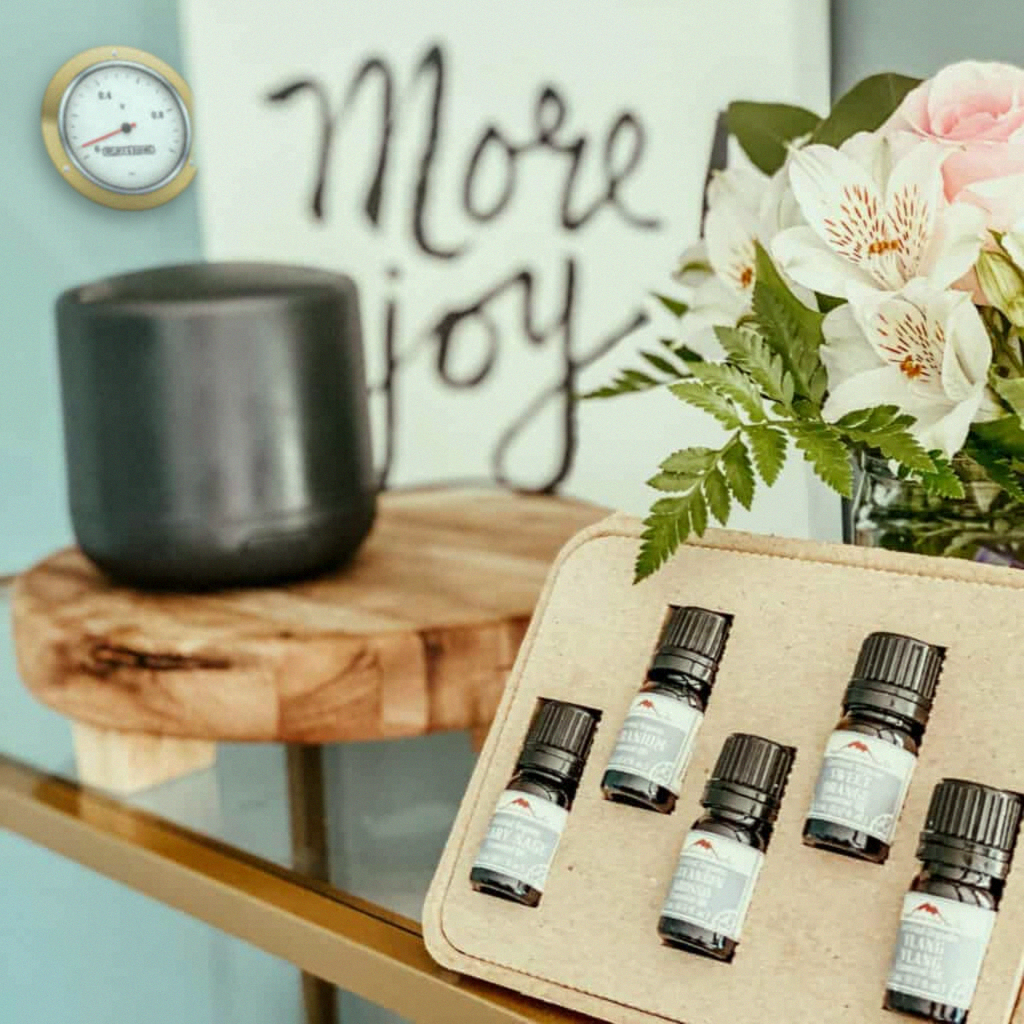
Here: 0.05 V
